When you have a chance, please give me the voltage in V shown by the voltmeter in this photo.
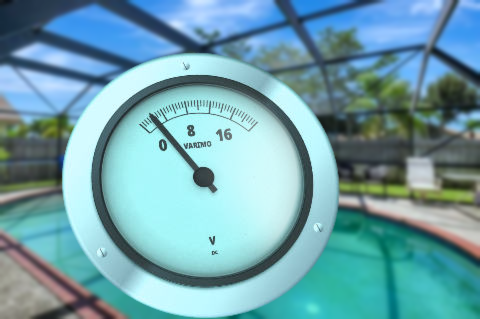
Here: 2 V
